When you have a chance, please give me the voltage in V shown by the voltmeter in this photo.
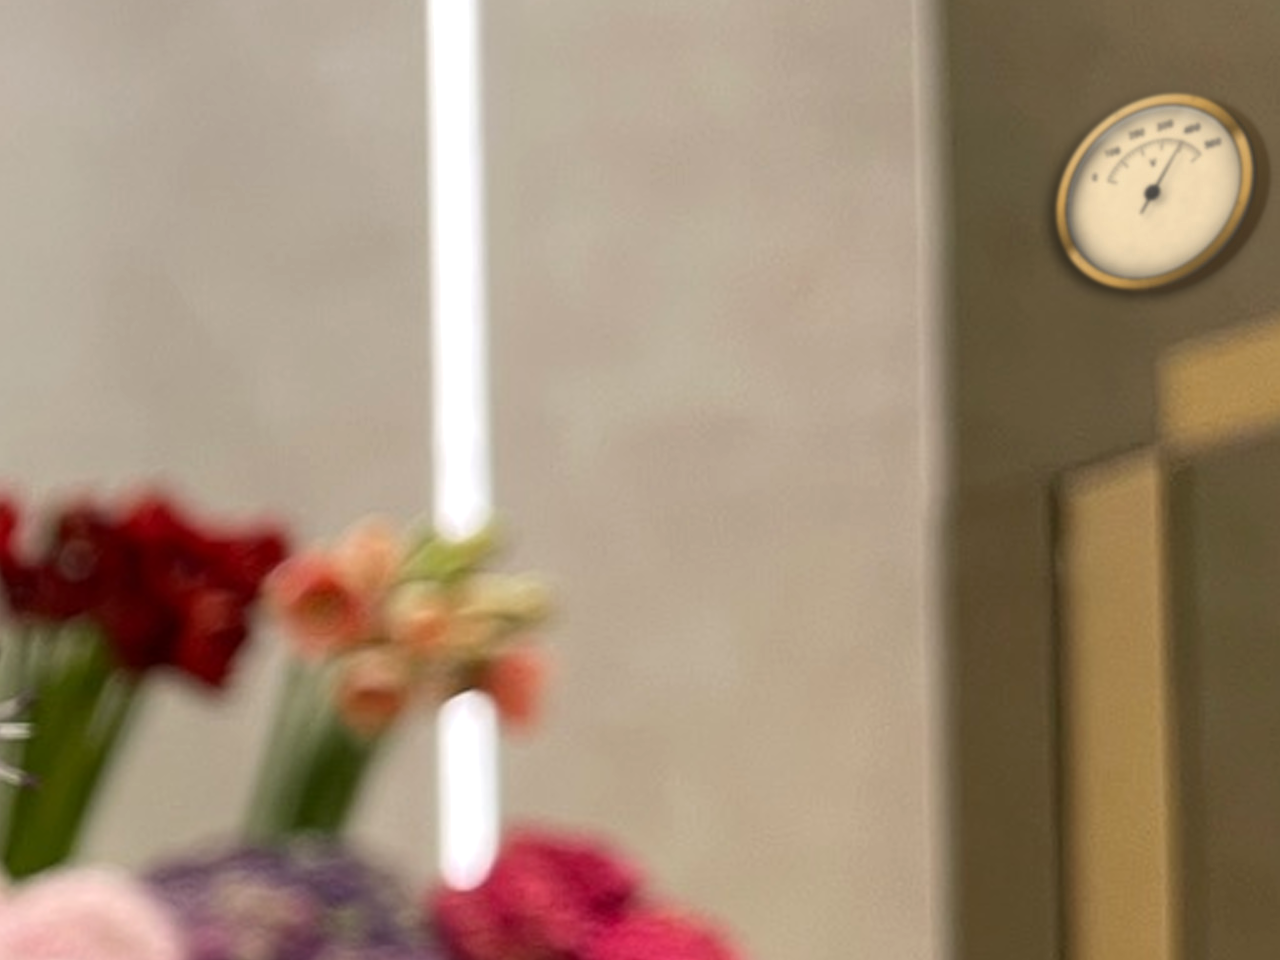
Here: 400 V
